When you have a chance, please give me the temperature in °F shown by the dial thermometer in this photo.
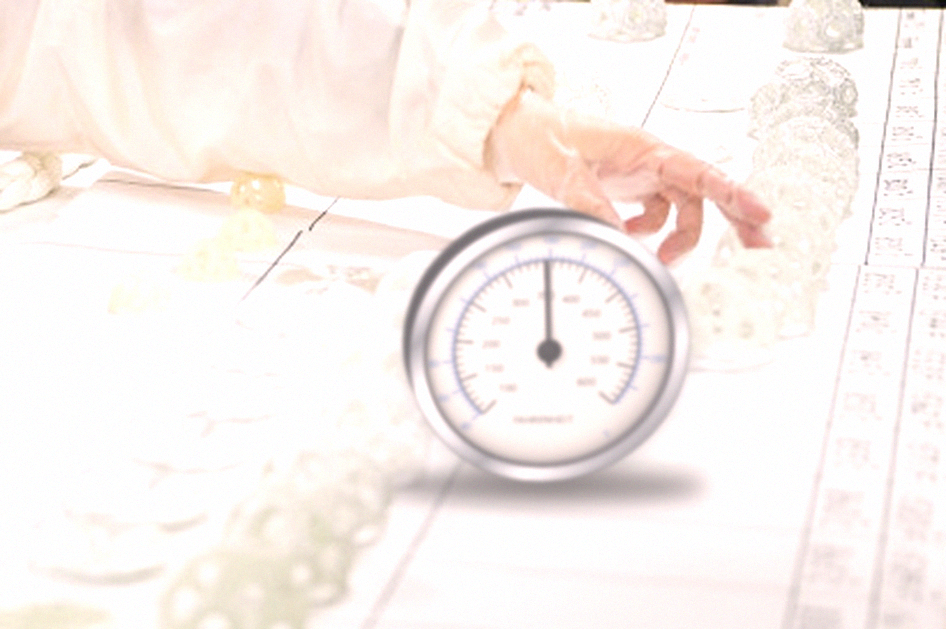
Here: 350 °F
